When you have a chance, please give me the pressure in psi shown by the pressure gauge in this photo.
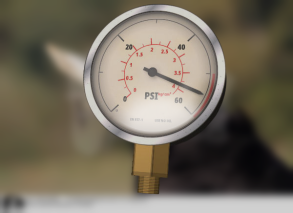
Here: 55 psi
